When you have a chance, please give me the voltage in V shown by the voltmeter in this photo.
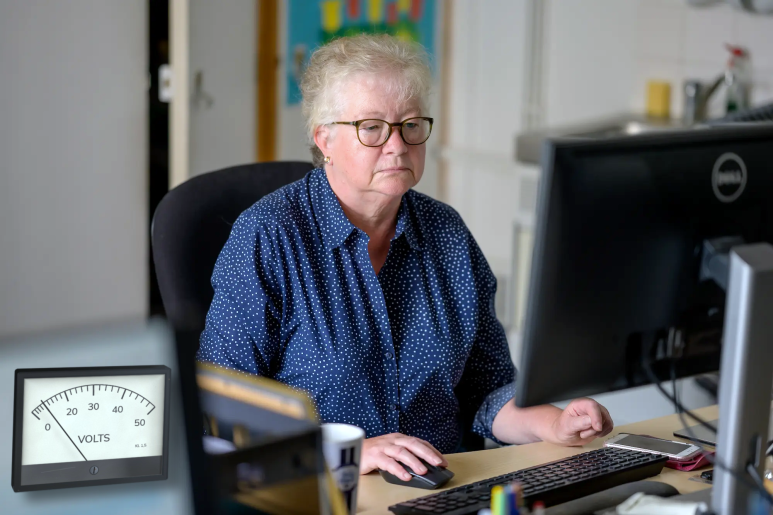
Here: 10 V
